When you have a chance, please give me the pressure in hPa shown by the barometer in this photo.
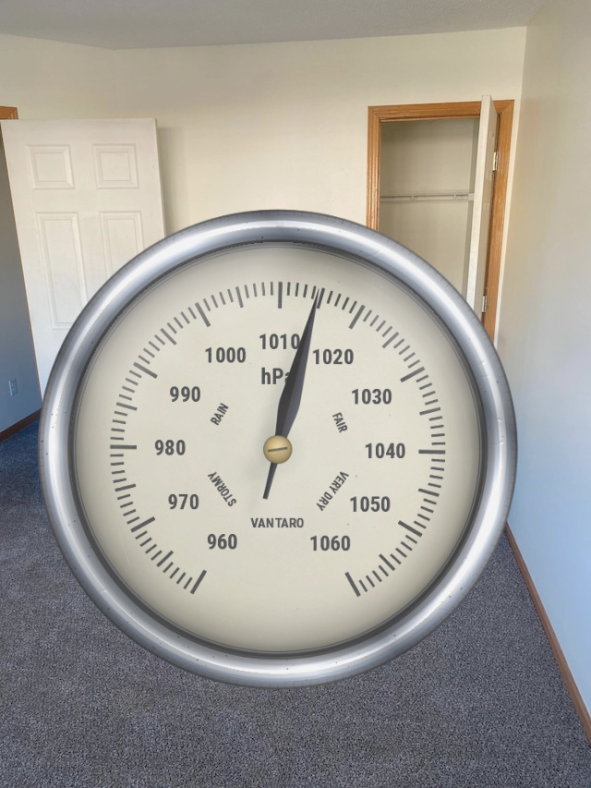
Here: 1014.5 hPa
